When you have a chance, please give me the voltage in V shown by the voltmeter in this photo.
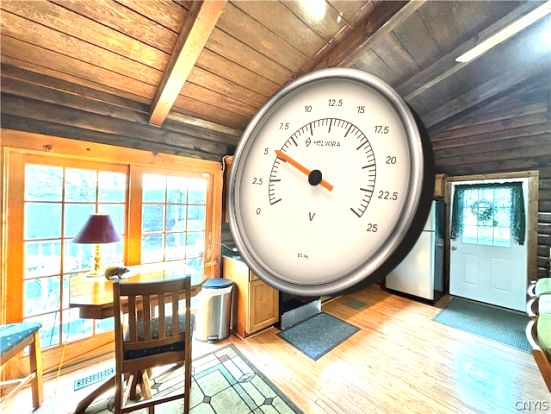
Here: 5.5 V
